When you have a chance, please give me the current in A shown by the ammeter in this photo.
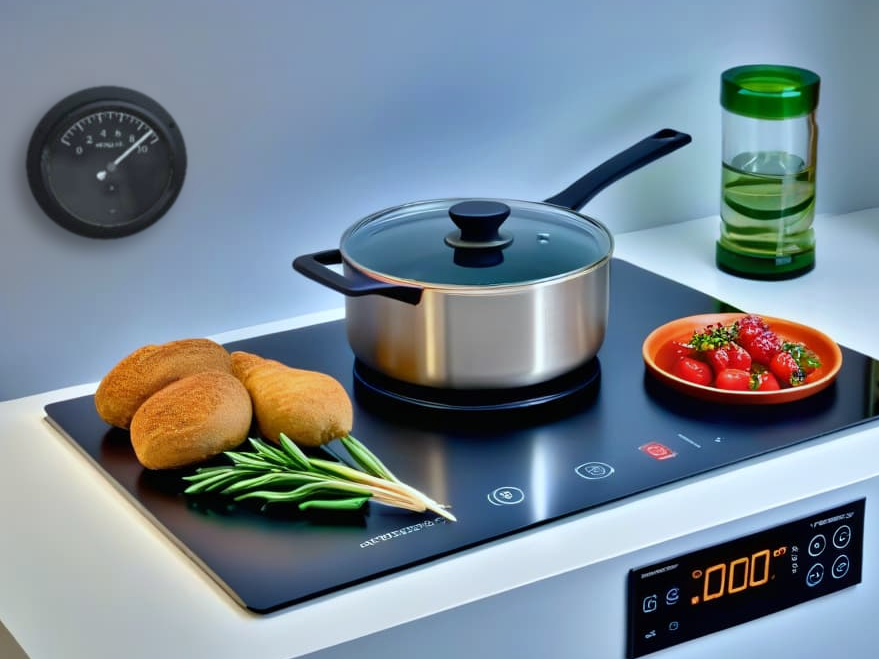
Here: 9 A
